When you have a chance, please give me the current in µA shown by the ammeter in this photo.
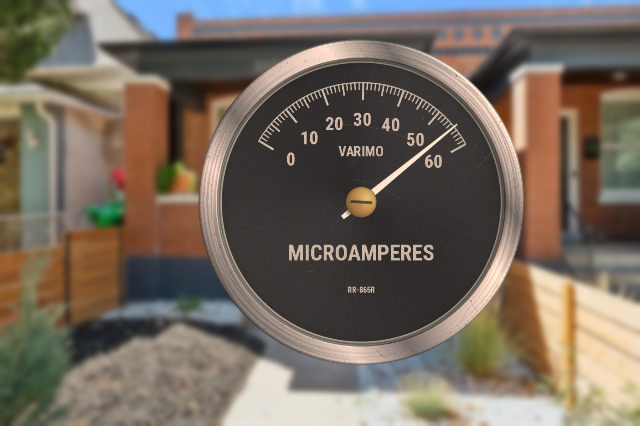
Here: 55 µA
